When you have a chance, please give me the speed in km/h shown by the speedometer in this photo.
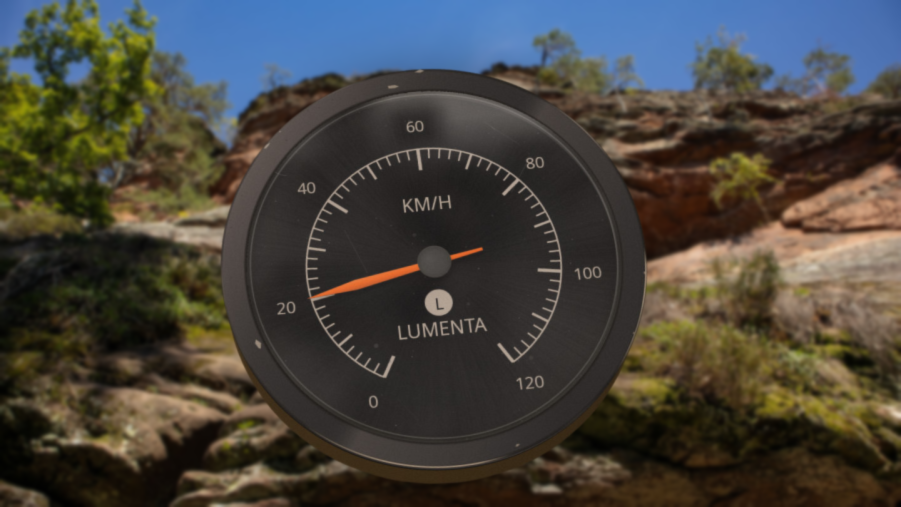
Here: 20 km/h
